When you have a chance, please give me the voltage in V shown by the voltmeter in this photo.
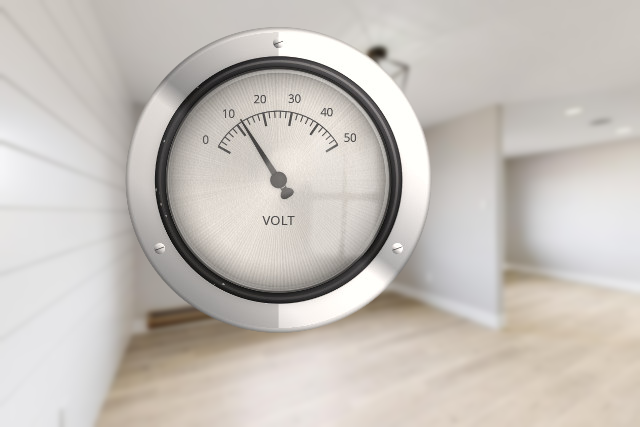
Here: 12 V
